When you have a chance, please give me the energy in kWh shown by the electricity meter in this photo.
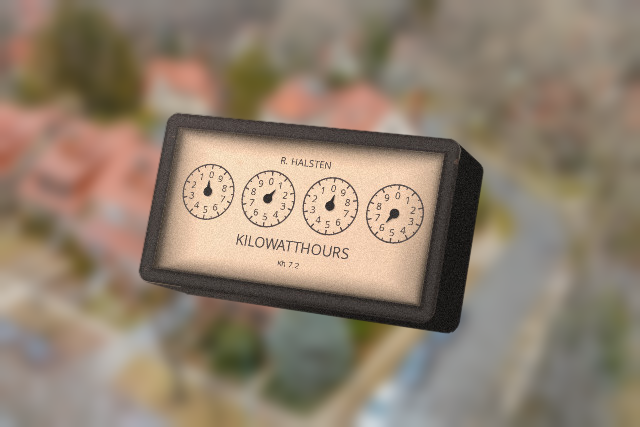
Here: 96 kWh
